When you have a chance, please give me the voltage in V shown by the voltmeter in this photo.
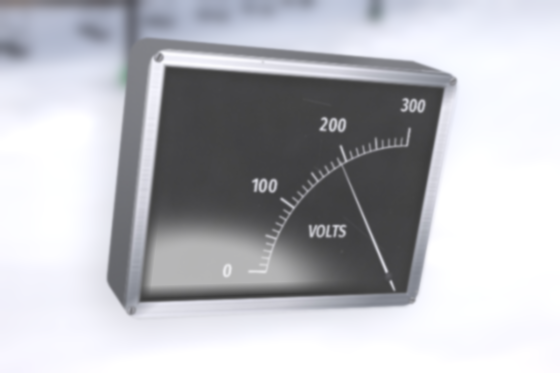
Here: 190 V
